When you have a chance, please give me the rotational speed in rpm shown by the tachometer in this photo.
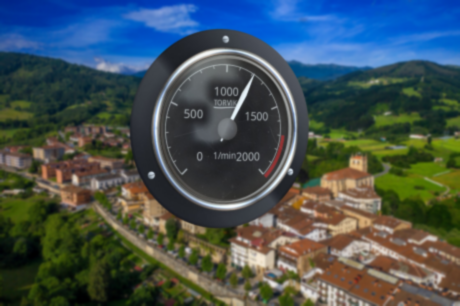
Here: 1200 rpm
